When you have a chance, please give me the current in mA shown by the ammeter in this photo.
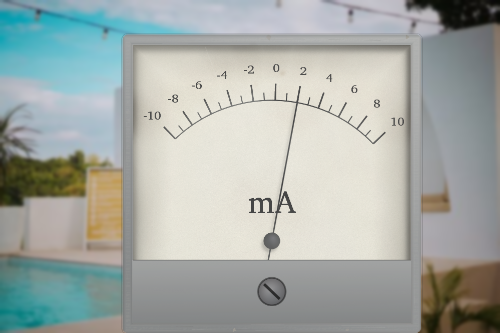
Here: 2 mA
